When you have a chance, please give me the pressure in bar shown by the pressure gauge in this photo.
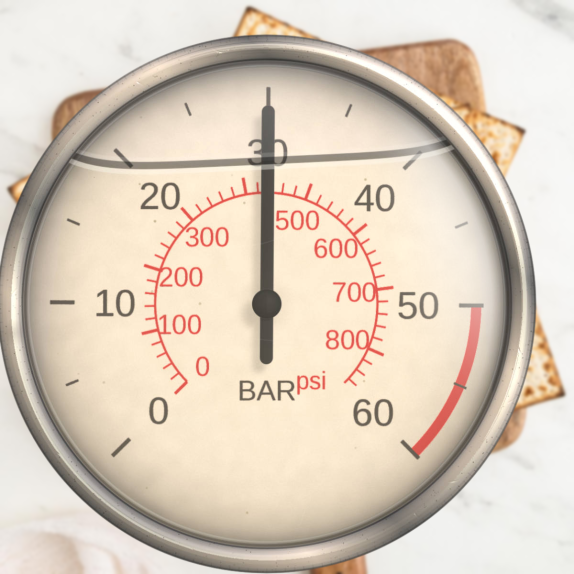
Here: 30 bar
